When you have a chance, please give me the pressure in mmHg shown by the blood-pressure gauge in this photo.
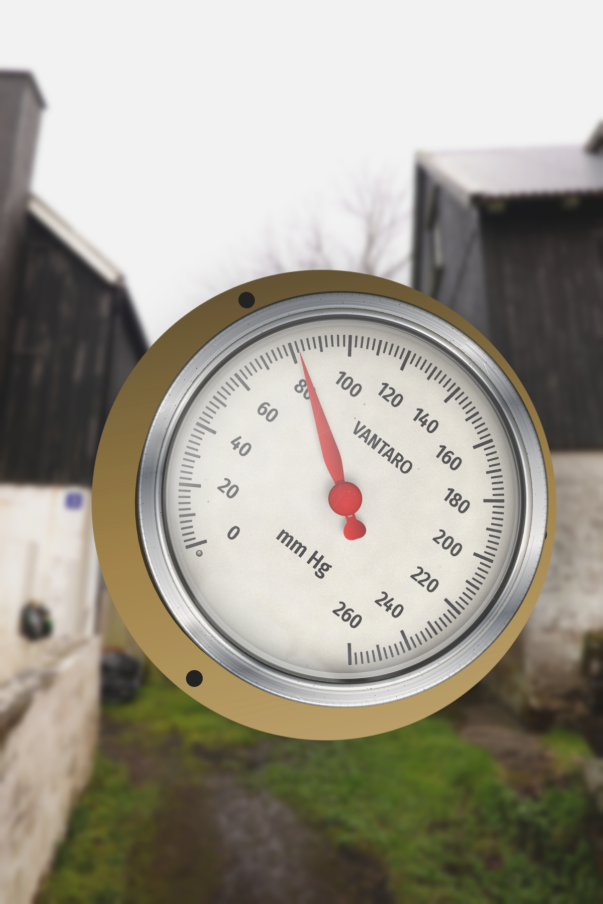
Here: 82 mmHg
